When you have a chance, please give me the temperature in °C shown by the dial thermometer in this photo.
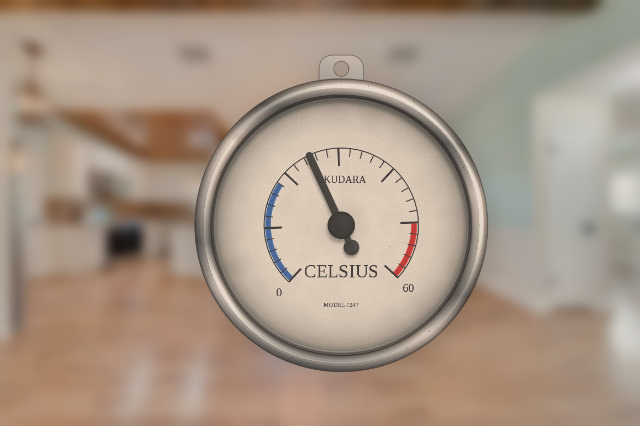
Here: 25 °C
